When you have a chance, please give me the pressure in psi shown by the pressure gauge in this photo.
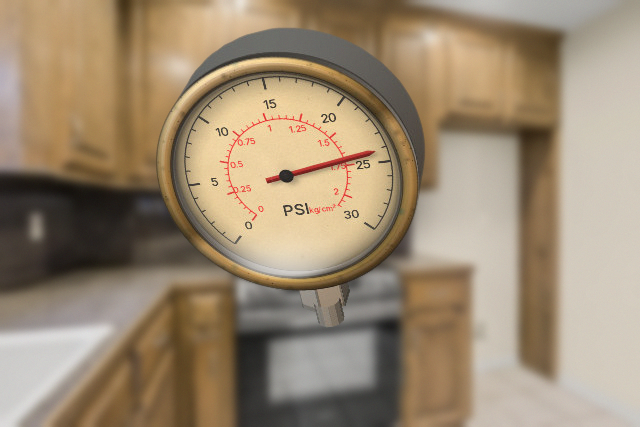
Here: 24 psi
